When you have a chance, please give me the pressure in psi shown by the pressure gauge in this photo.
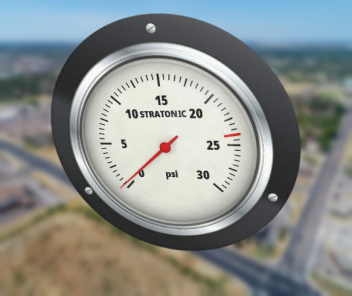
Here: 0.5 psi
